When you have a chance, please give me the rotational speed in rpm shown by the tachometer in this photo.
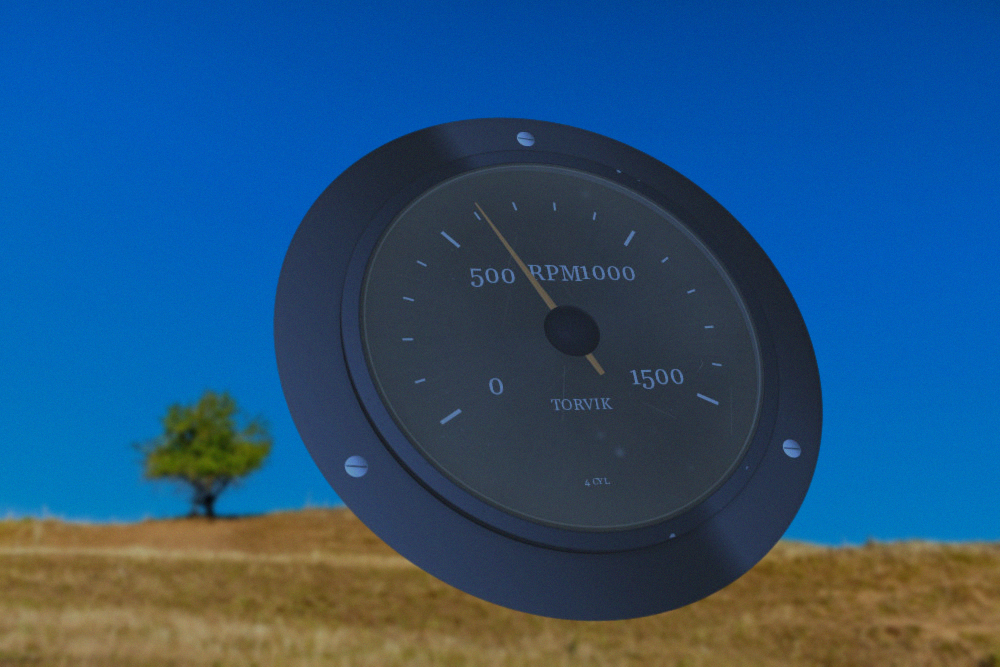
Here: 600 rpm
